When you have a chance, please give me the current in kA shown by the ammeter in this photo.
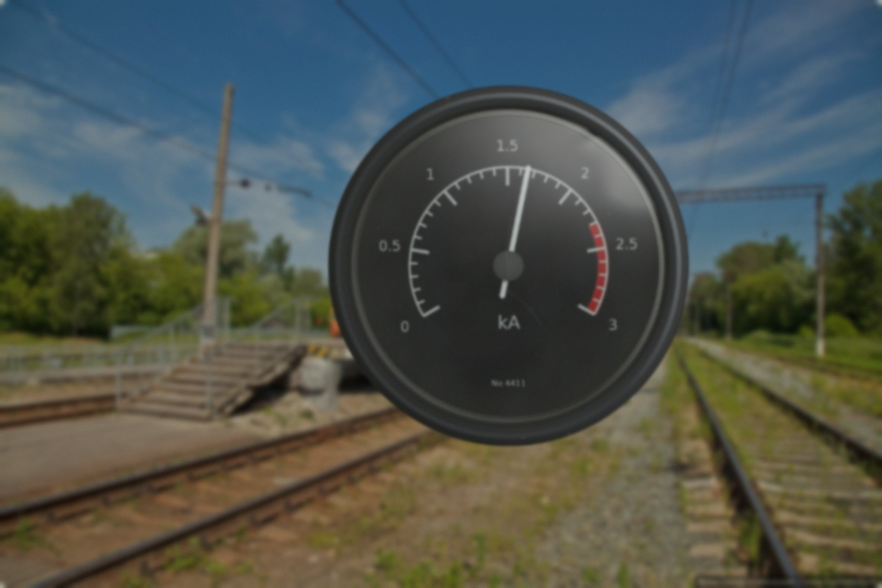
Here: 1.65 kA
